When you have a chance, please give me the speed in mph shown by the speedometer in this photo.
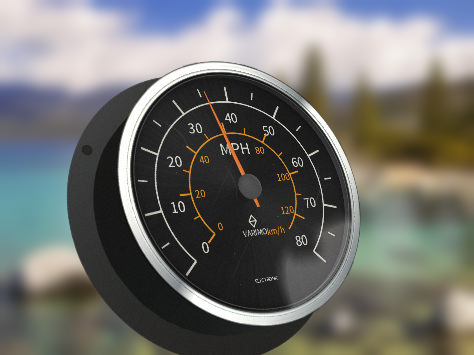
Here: 35 mph
